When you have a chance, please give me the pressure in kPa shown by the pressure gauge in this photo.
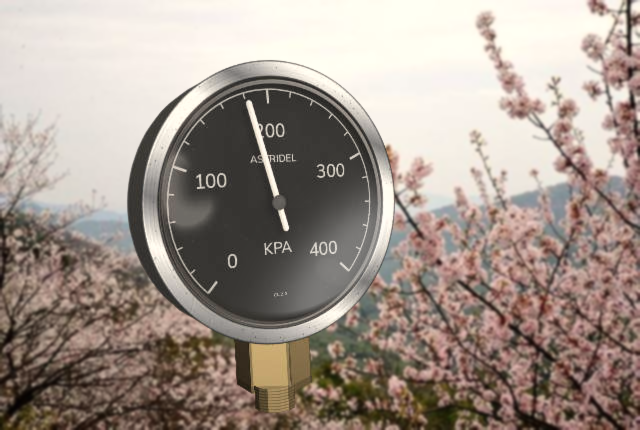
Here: 180 kPa
